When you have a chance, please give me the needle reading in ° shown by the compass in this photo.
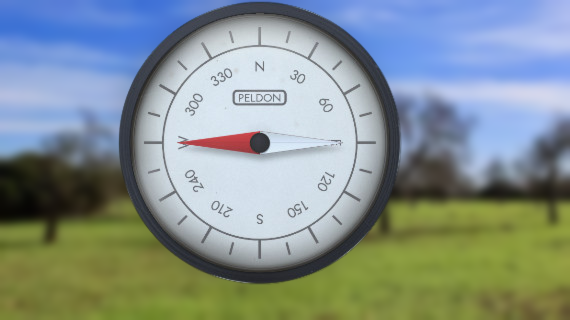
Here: 270 °
